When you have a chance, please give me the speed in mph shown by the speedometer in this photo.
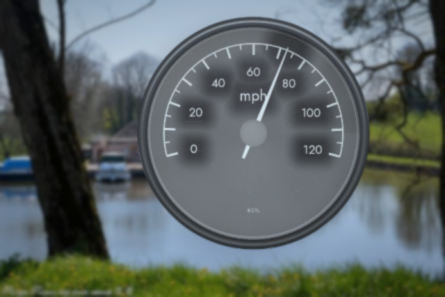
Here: 72.5 mph
